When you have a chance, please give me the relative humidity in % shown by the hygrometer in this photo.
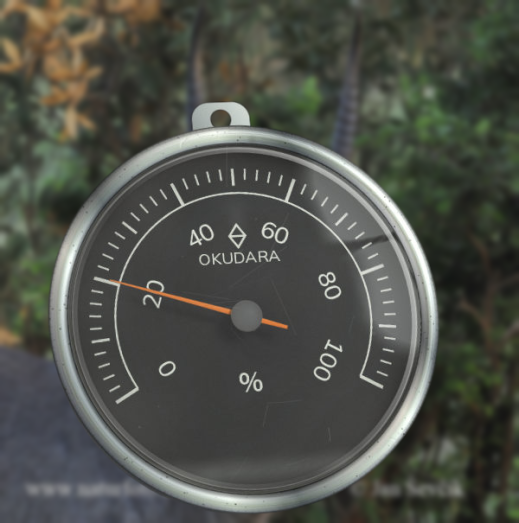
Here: 20 %
